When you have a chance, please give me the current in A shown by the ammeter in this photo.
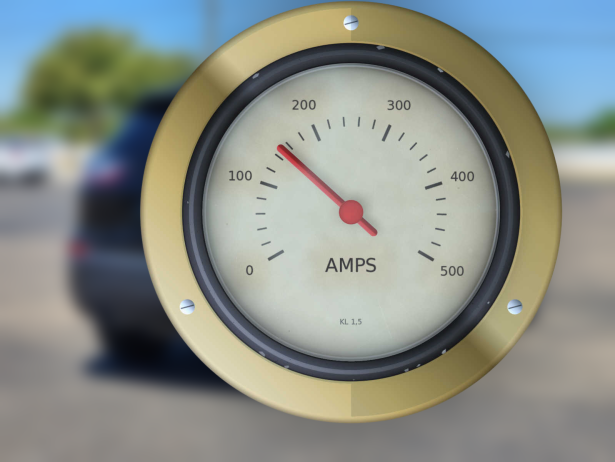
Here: 150 A
